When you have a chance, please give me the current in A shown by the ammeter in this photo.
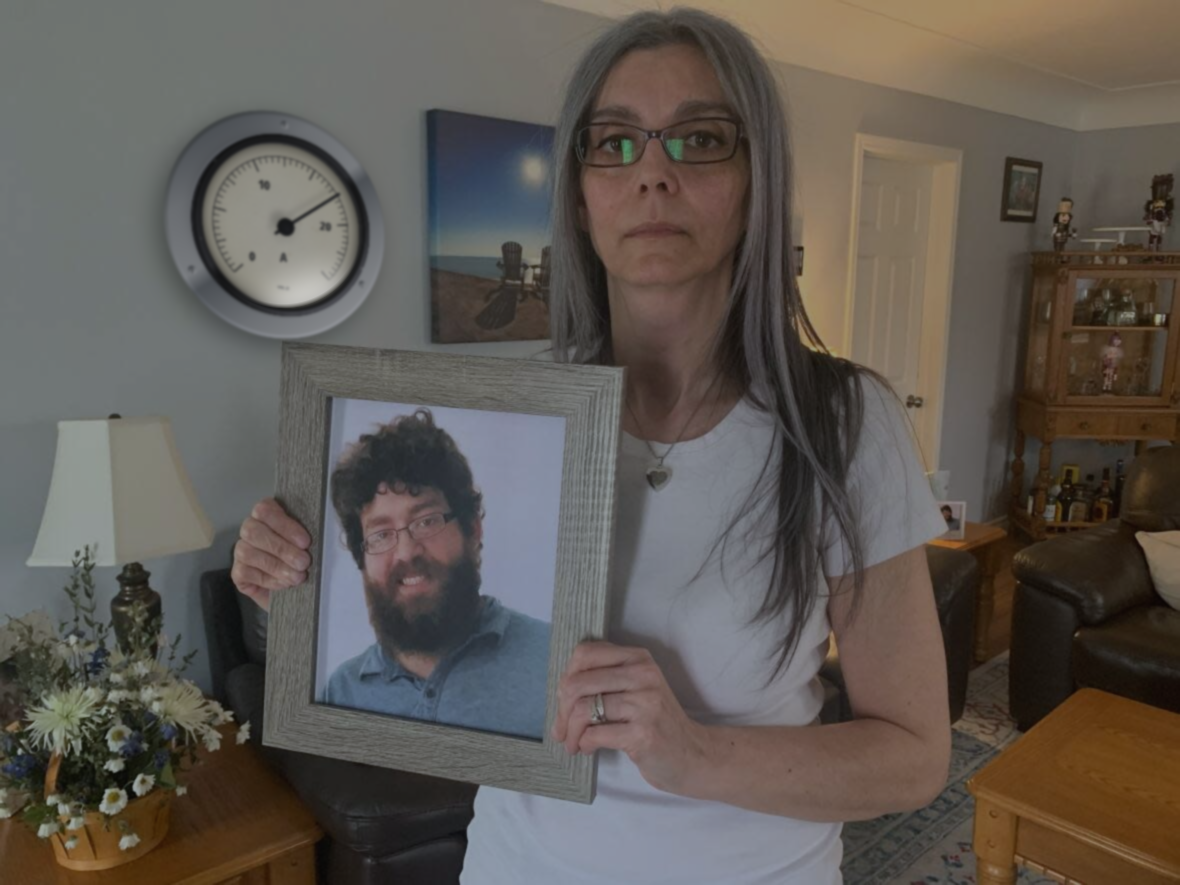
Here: 17.5 A
